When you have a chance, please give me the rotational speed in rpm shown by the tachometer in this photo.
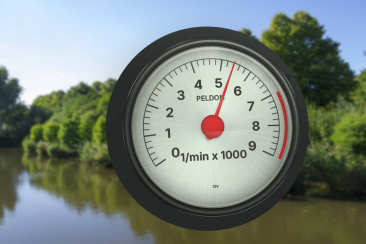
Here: 5400 rpm
